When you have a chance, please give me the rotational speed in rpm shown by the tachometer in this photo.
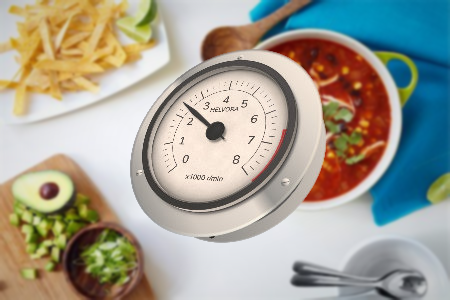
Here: 2400 rpm
